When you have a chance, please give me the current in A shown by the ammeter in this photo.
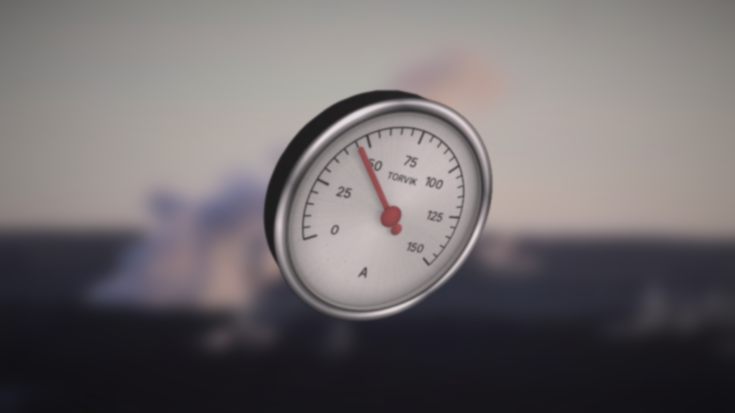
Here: 45 A
